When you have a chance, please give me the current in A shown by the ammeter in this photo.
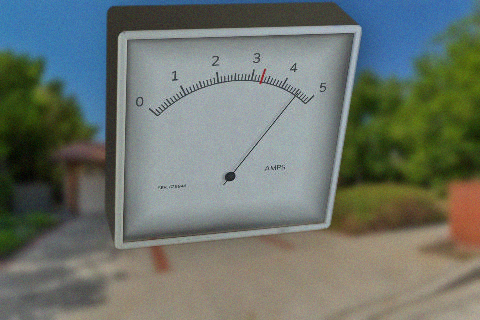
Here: 4.5 A
